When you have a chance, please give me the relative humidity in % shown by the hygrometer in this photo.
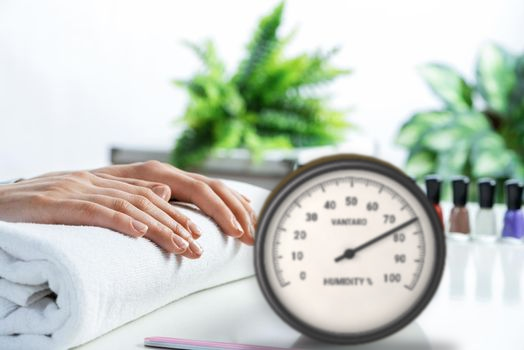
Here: 75 %
